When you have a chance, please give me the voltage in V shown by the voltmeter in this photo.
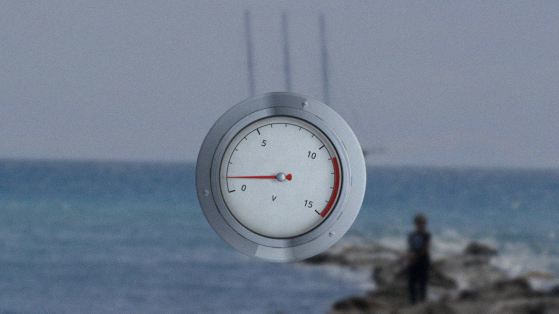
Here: 1 V
